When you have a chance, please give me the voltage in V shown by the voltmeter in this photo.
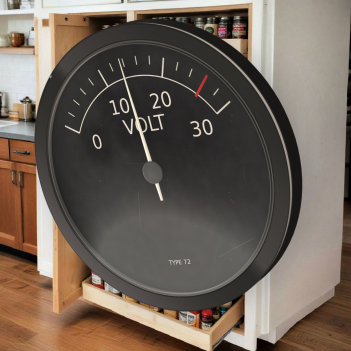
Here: 14 V
